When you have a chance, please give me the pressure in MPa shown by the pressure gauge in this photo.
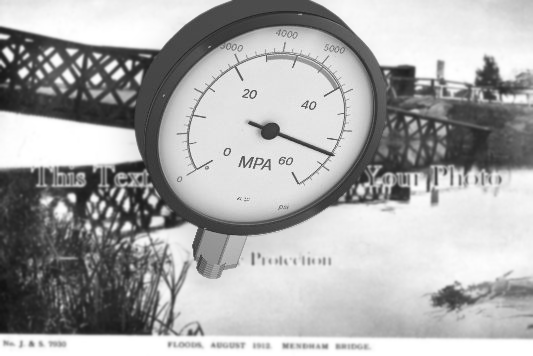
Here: 52.5 MPa
